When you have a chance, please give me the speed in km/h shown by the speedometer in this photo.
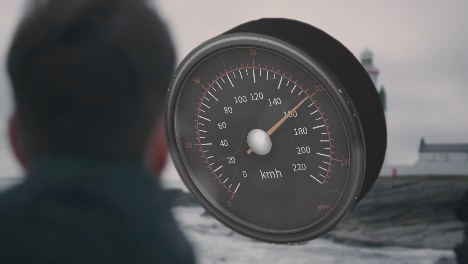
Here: 160 km/h
